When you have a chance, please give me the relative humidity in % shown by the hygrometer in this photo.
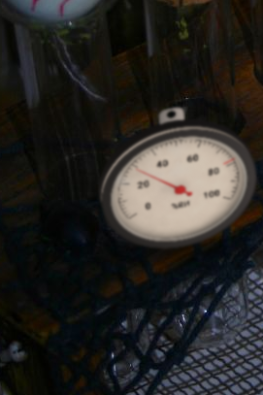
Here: 30 %
